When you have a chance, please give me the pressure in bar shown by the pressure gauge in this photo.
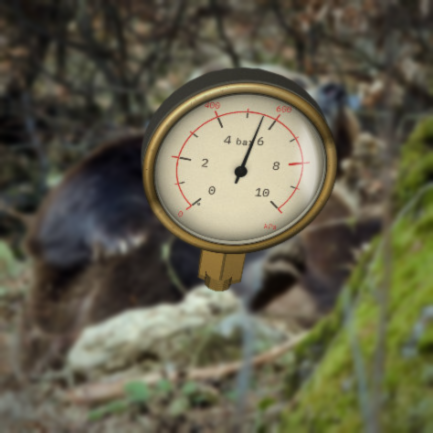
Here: 5.5 bar
